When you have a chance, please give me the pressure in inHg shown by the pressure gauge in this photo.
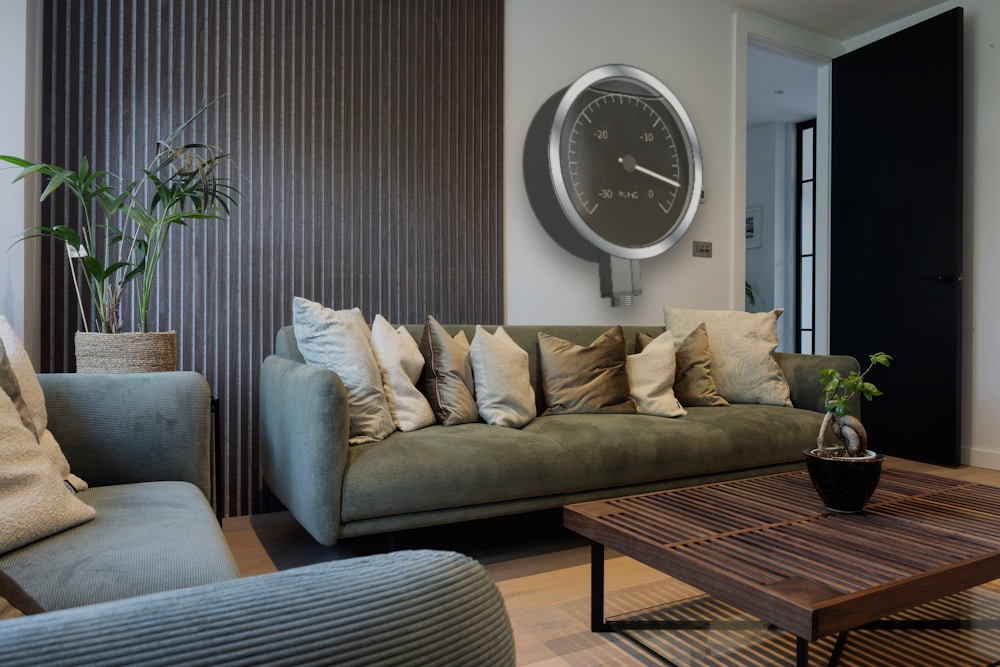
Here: -3 inHg
